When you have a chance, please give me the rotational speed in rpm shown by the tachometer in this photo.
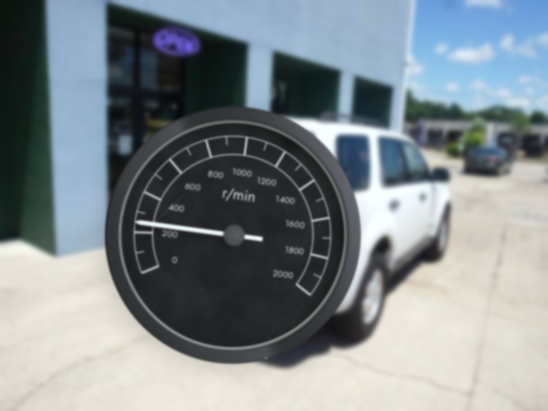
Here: 250 rpm
